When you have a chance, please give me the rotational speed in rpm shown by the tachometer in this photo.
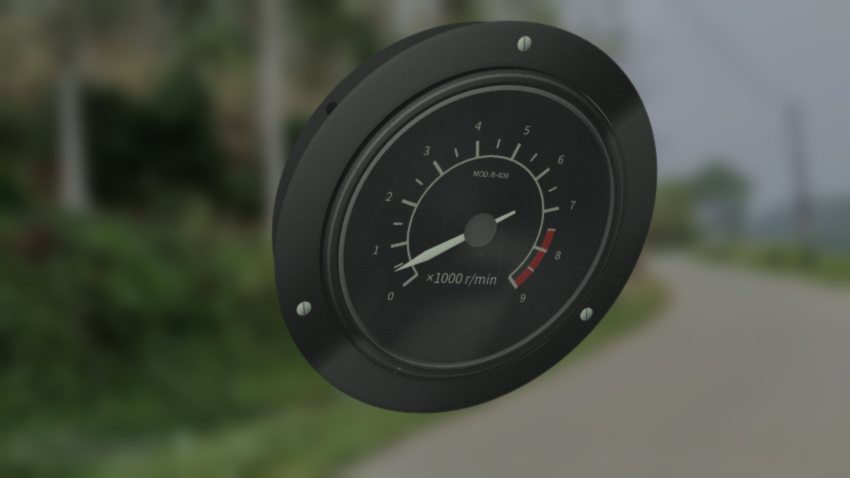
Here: 500 rpm
